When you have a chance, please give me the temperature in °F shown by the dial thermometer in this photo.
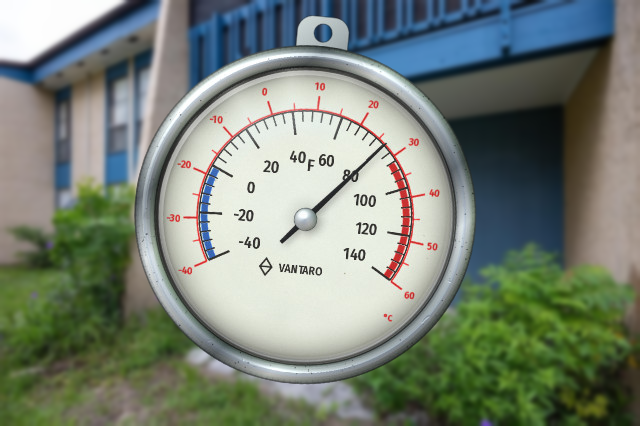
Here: 80 °F
